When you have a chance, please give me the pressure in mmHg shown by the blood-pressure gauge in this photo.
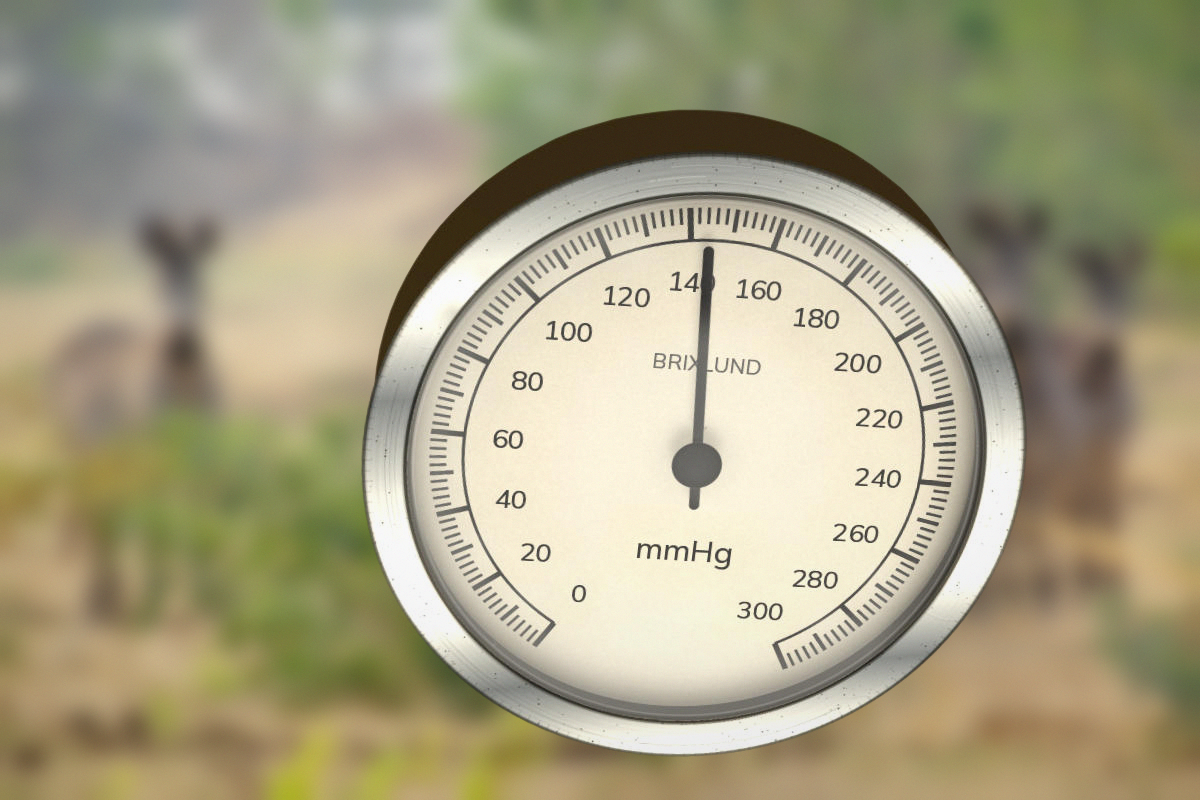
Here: 144 mmHg
